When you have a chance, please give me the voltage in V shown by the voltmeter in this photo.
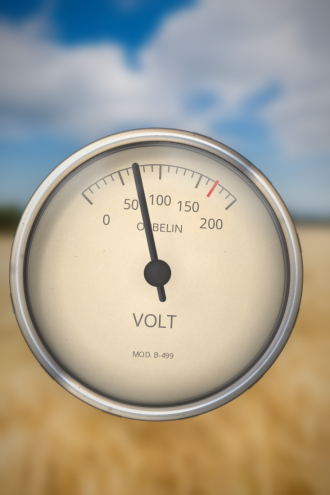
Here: 70 V
